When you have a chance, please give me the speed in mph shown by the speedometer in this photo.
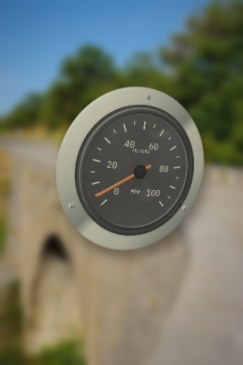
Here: 5 mph
